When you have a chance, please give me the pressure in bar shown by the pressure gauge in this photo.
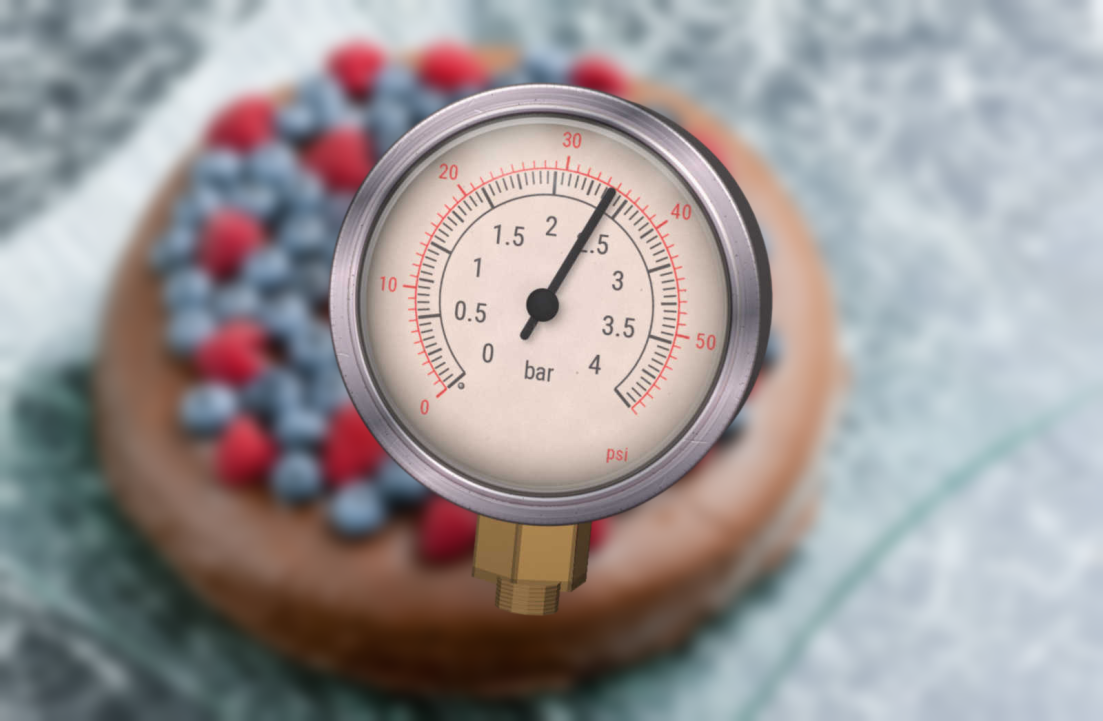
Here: 2.4 bar
